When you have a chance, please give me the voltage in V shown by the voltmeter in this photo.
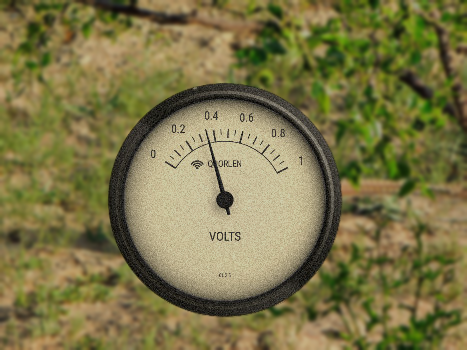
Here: 0.35 V
